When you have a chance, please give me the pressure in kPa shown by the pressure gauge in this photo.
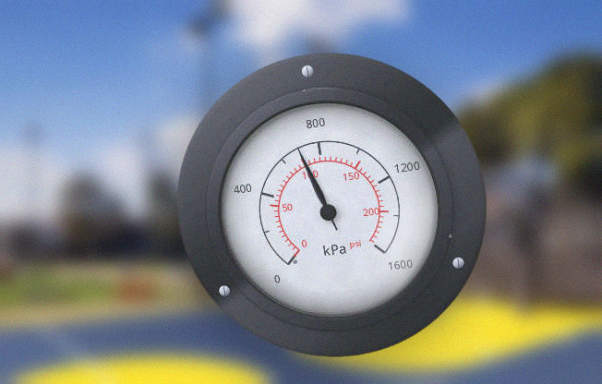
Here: 700 kPa
